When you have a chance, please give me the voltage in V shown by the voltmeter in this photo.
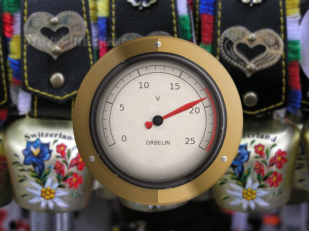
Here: 19 V
